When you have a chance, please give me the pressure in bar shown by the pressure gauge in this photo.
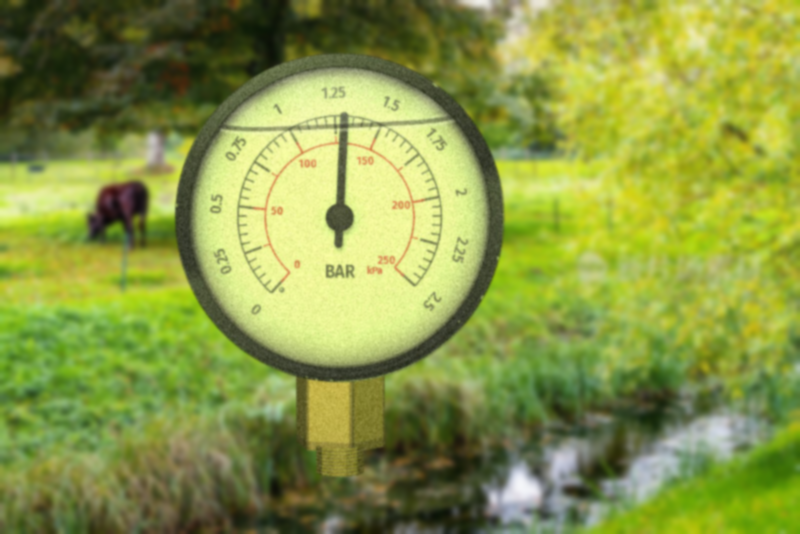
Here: 1.3 bar
